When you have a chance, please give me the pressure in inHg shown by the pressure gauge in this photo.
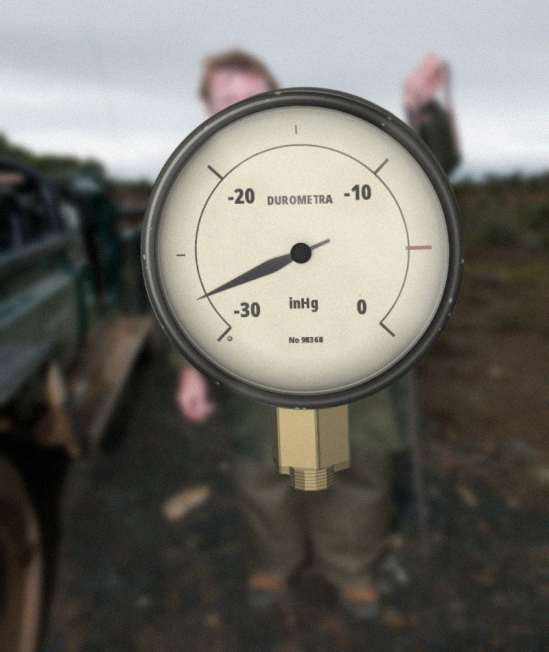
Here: -27.5 inHg
